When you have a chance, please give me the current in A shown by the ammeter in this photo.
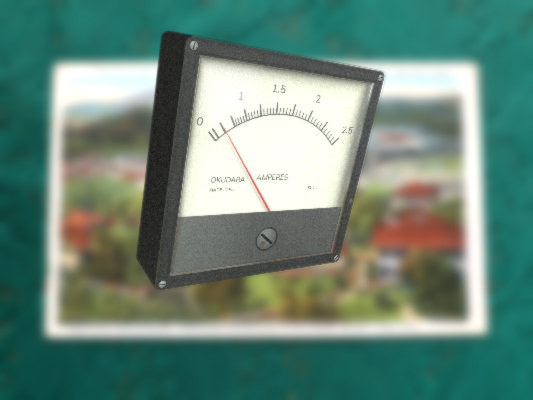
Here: 0.5 A
